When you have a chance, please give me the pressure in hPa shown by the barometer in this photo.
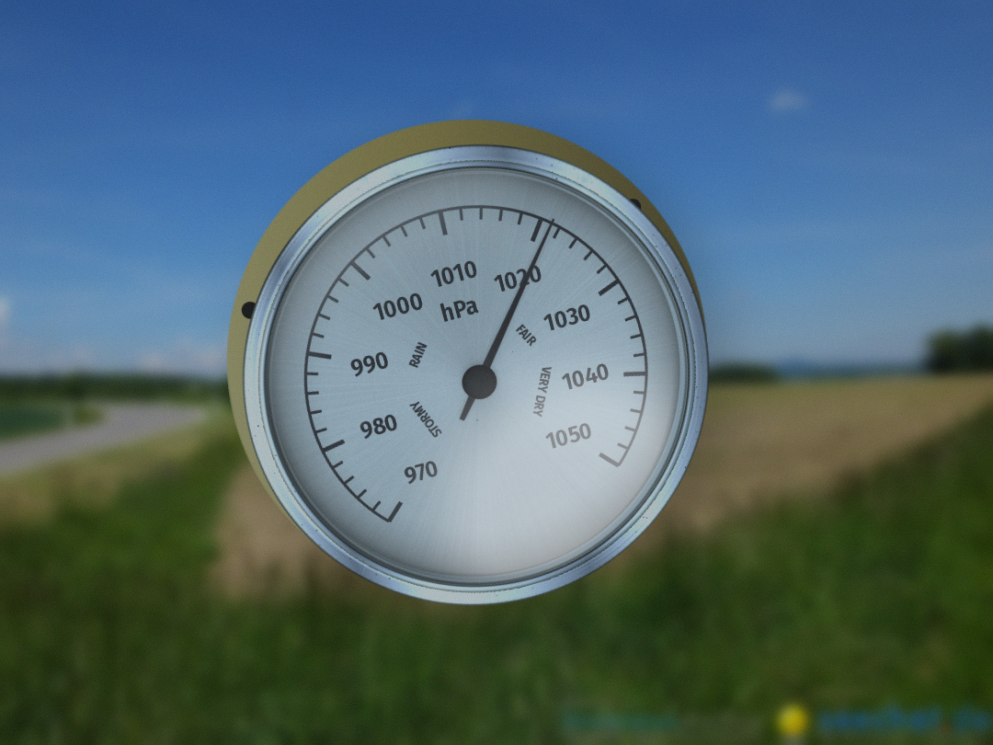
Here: 1021 hPa
